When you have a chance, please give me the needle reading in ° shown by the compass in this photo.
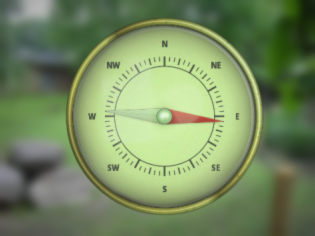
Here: 95 °
